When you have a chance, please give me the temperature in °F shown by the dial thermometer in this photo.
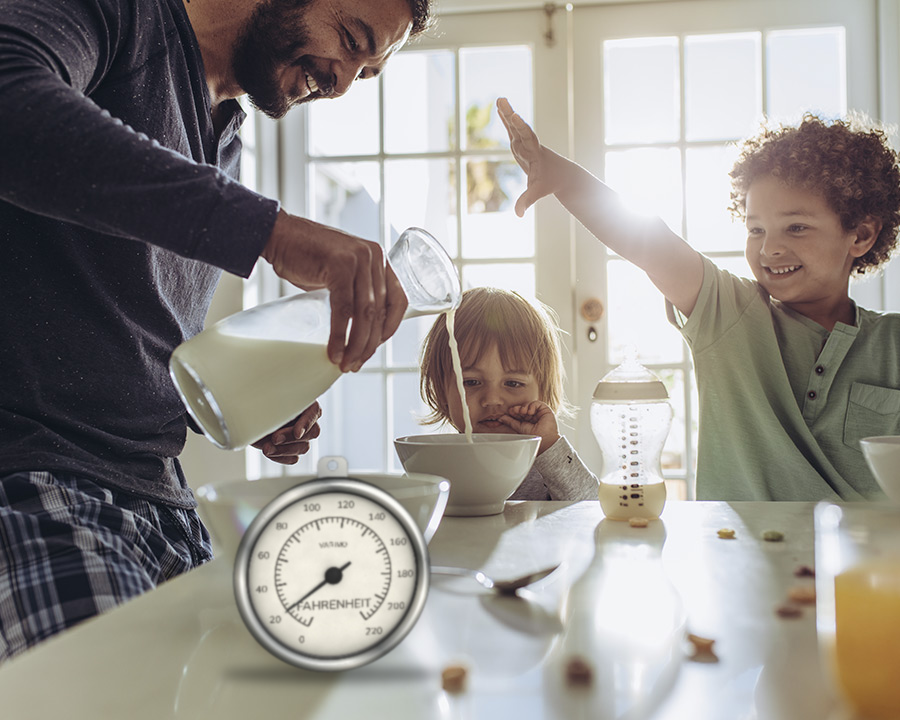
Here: 20 °F
